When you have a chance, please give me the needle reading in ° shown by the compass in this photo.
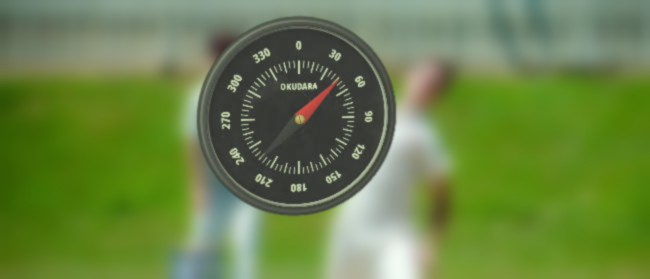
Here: 45 °
